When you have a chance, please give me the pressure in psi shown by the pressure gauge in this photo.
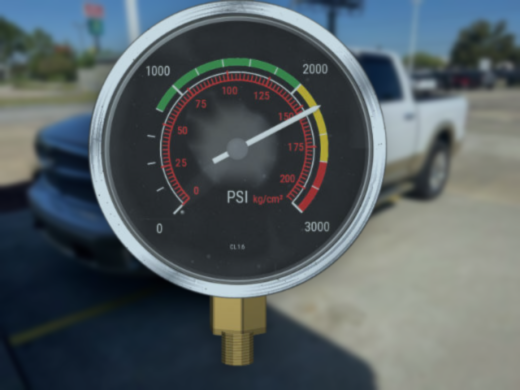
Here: 2200 psi
